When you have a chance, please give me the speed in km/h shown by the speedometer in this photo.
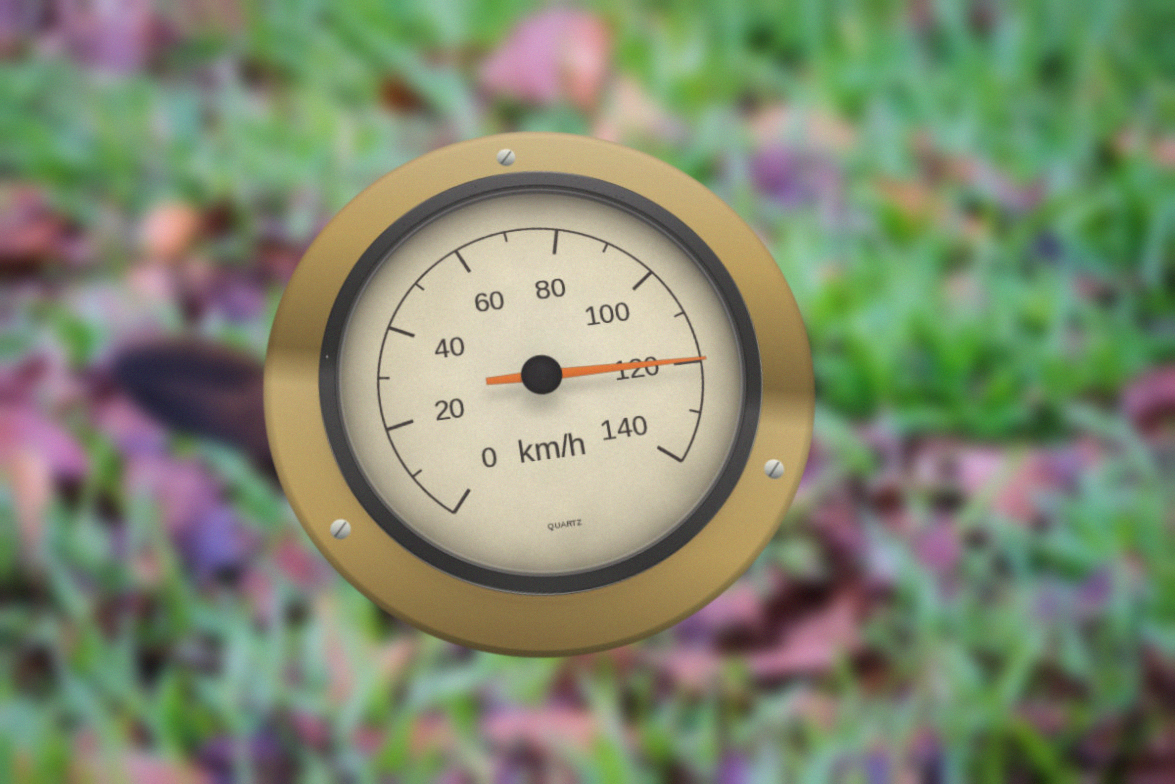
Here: 120 km/h
